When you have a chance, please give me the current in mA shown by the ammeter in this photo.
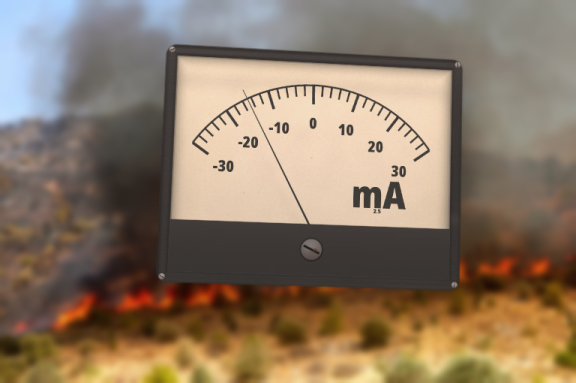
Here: -15 mA
